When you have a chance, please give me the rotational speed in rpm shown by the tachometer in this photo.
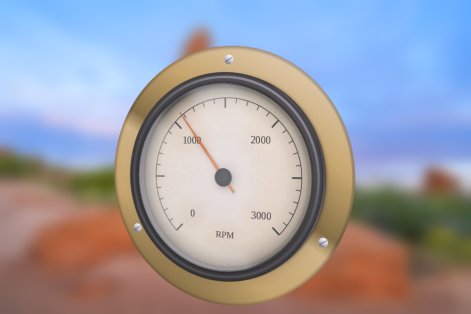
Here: 1100 rpm
